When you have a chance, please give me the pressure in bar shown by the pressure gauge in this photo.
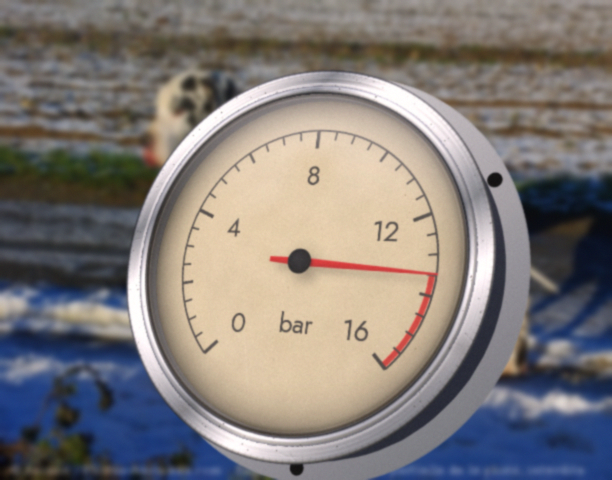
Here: 13.5 bar
